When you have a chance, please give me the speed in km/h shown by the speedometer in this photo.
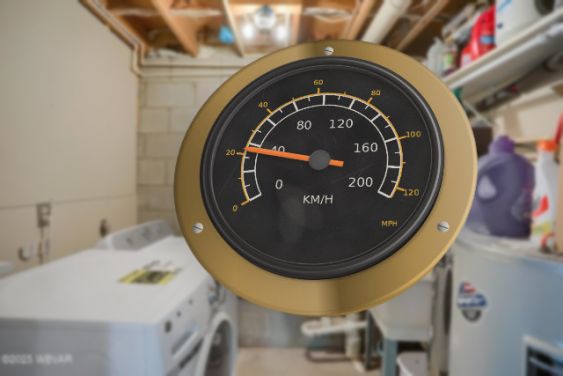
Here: 35 km/h
